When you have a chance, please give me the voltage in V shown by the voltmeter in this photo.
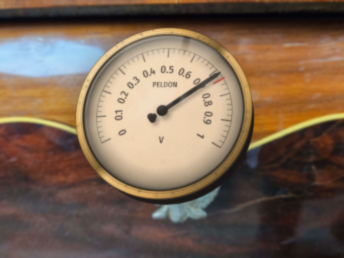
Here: 0.72 V
